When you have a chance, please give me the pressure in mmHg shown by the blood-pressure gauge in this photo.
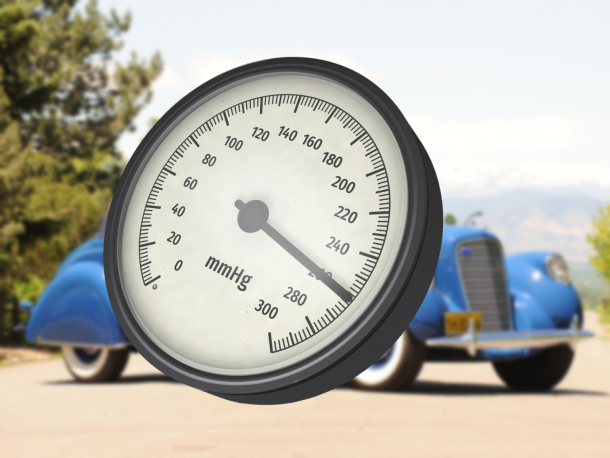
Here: 260 mmHg
